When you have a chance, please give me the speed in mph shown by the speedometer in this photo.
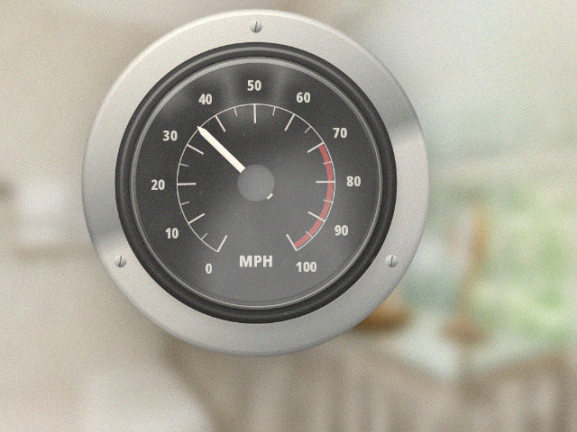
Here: 35 mph
